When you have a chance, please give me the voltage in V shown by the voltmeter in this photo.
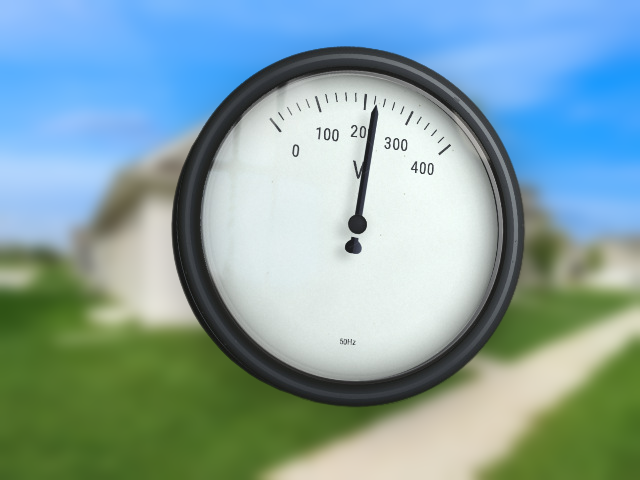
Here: 220 V
